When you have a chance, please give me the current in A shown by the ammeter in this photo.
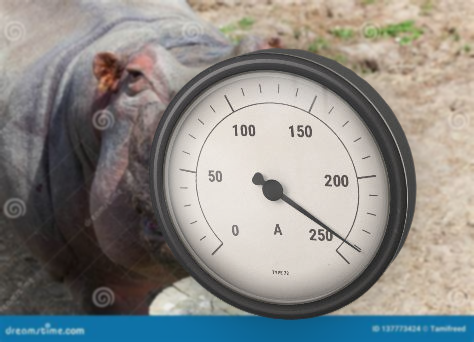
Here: 240 A
